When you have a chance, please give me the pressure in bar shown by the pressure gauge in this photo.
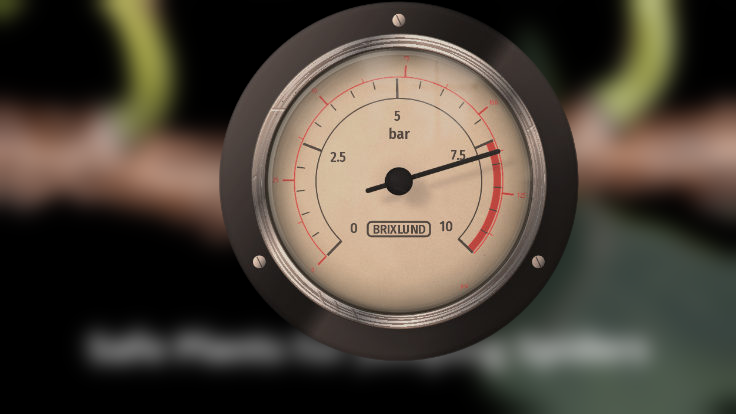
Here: 7.75 bar
